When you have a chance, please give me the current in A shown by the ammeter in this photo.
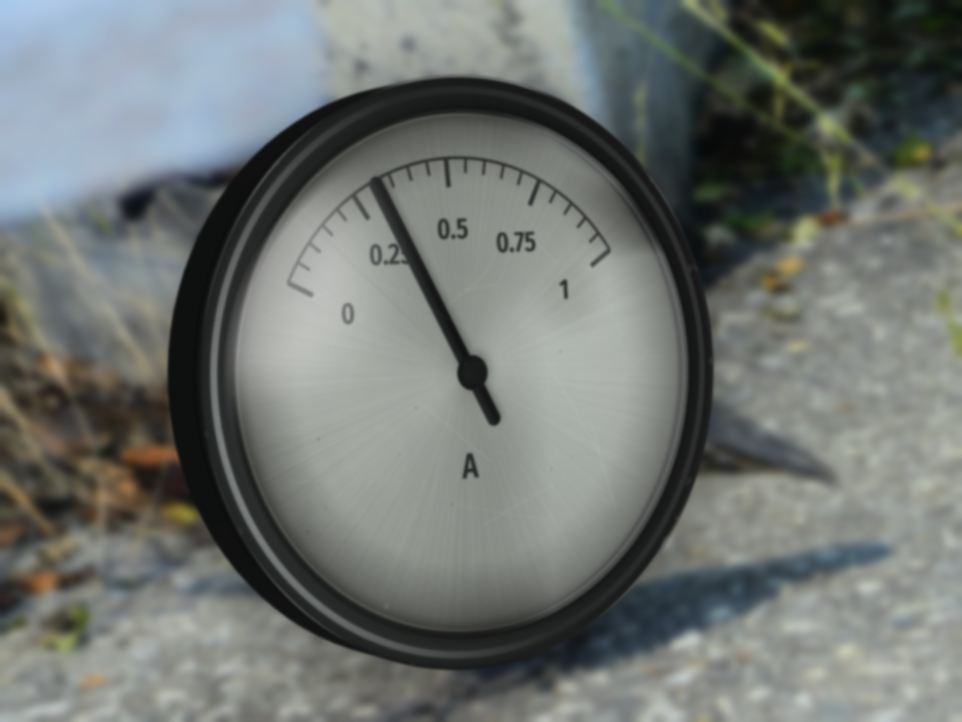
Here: 0.3 A
